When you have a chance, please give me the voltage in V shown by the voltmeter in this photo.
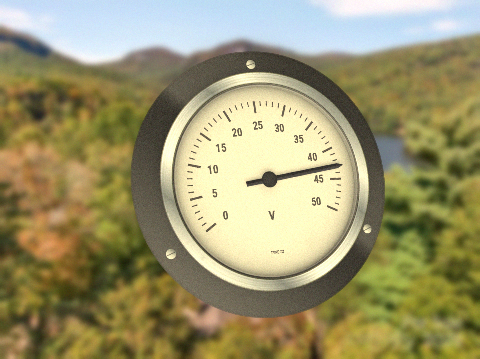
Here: 43 V
